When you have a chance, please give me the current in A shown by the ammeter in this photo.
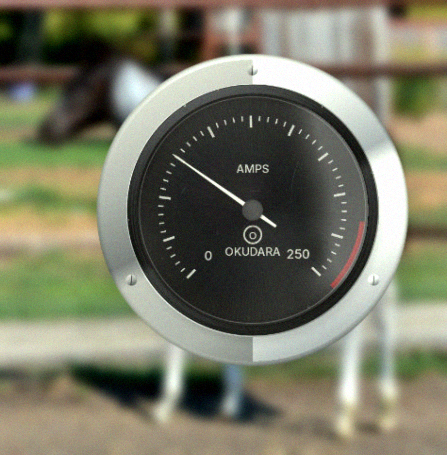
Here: 75 A
